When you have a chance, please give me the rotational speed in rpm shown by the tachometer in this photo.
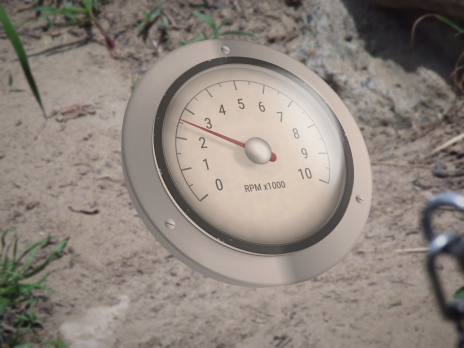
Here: 2500 rpm
